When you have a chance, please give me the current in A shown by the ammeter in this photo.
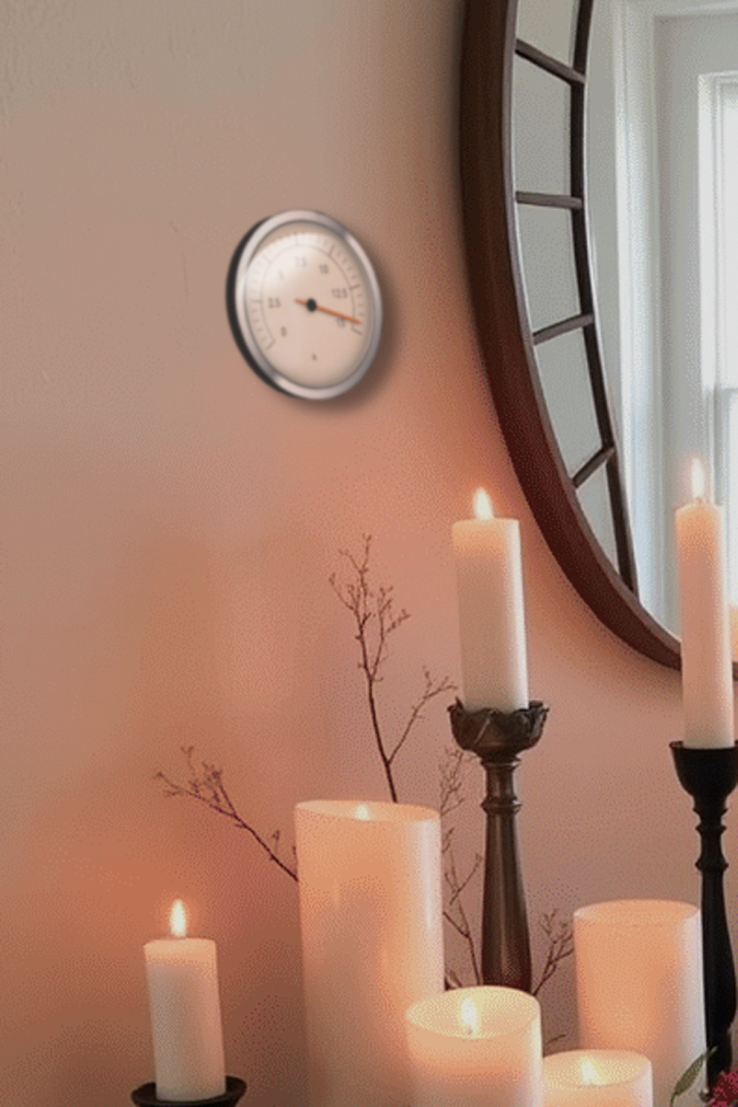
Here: 14.5 A
